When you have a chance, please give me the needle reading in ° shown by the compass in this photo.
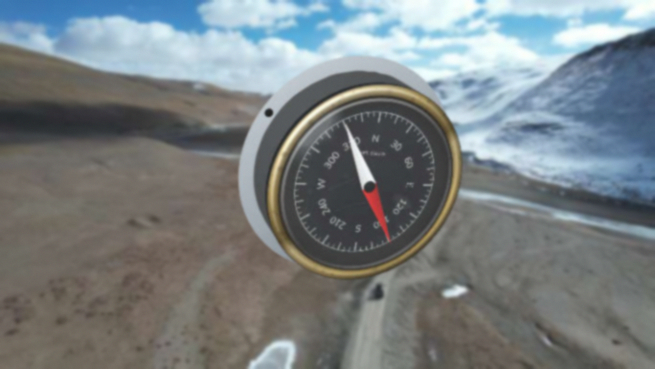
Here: 150 °
